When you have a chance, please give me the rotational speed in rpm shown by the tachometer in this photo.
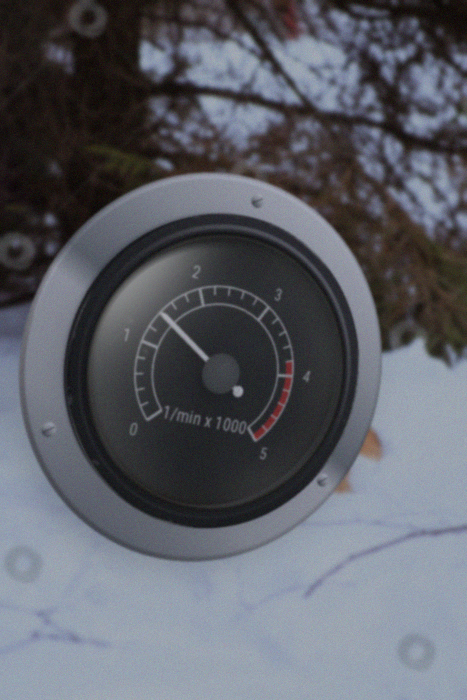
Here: 1400 rpm
